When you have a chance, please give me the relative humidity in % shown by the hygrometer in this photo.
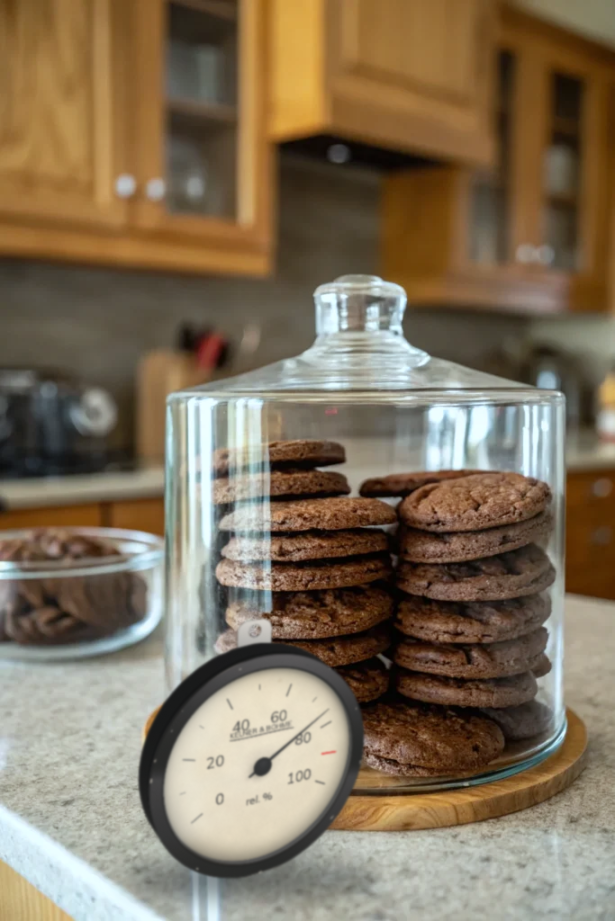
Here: 75 %
